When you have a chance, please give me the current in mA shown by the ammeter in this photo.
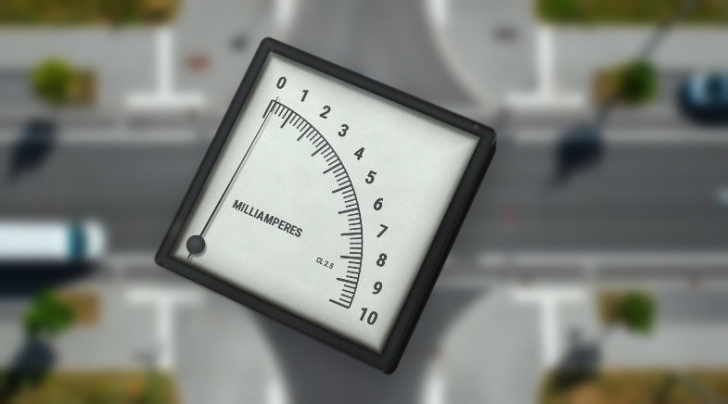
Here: 0.2 mA
